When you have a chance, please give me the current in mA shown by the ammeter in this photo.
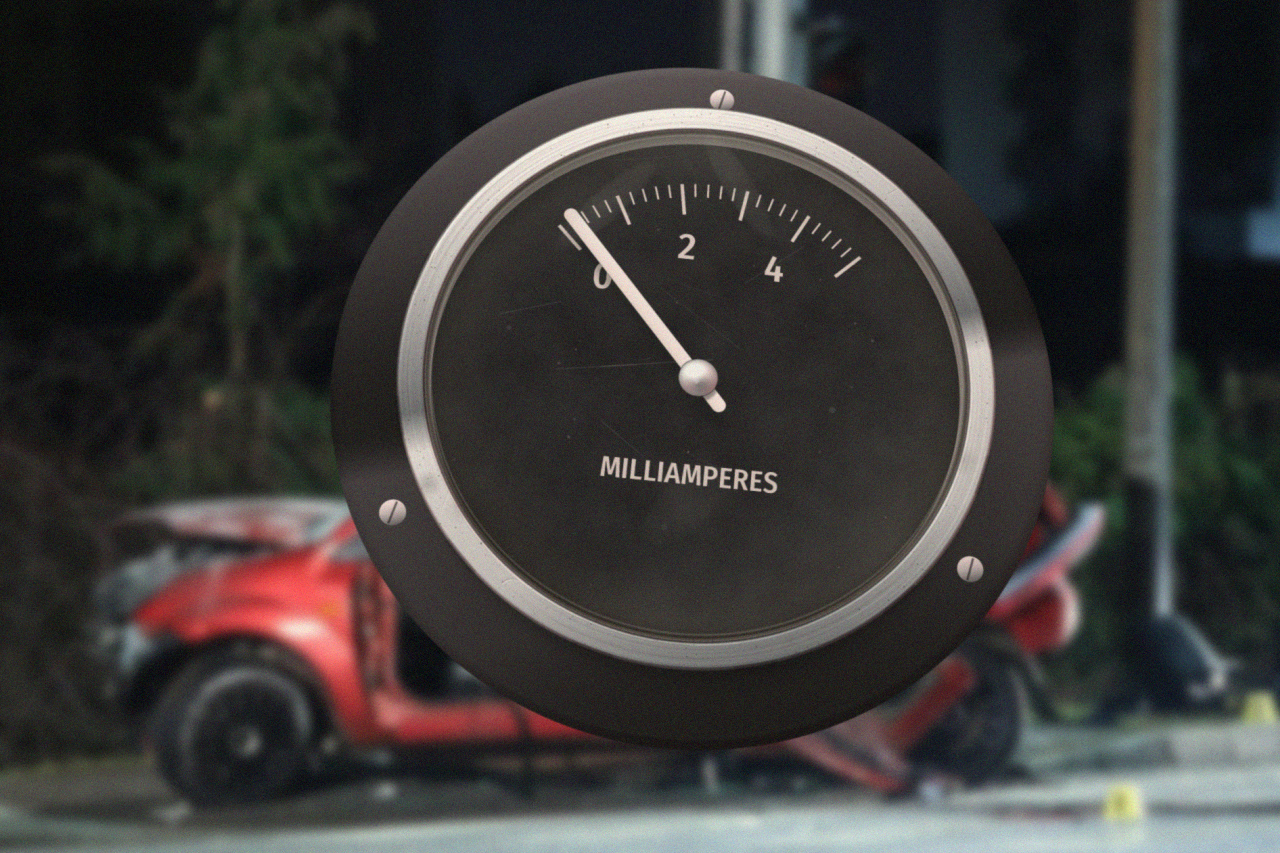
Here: 0.2 mA
